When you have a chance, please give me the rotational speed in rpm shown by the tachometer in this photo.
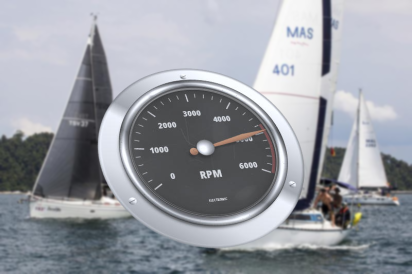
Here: 5000 rpm
